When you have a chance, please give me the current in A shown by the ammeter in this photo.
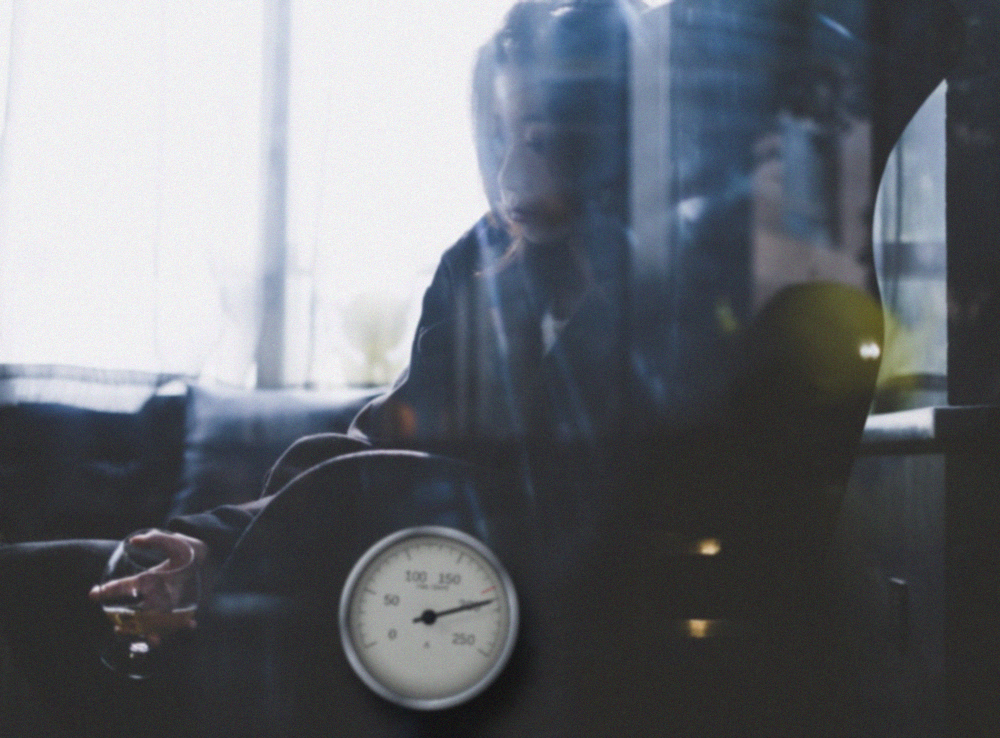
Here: 200 A
